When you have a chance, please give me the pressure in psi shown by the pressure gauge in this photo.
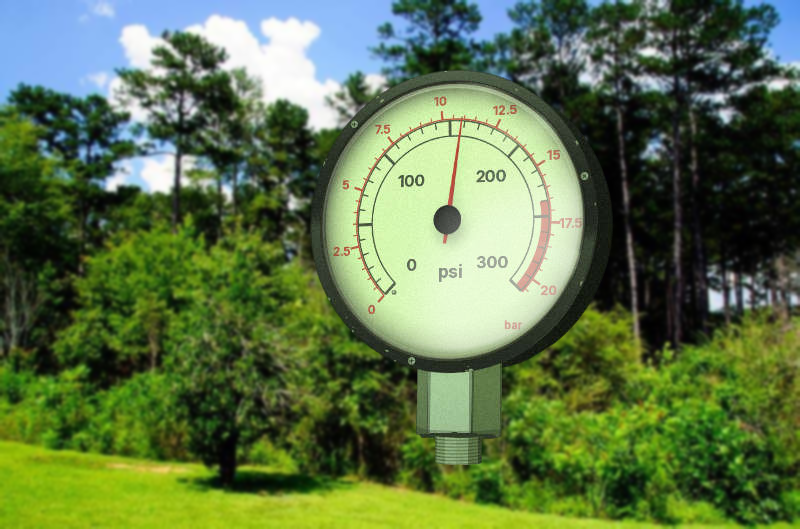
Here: 160 psi
